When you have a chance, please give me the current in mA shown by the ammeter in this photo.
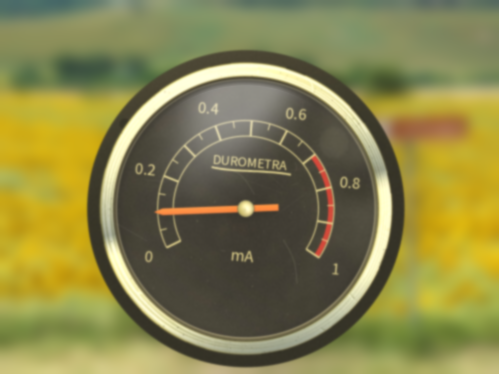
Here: 0.1 mA
